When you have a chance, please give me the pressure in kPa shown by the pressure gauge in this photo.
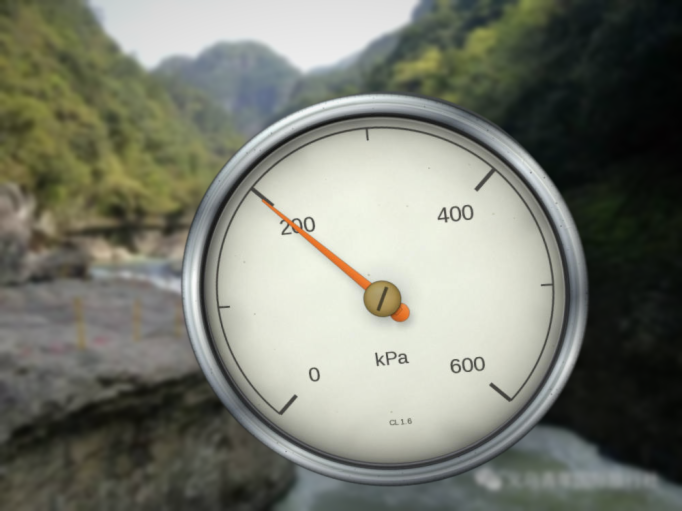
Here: 200 kPa
